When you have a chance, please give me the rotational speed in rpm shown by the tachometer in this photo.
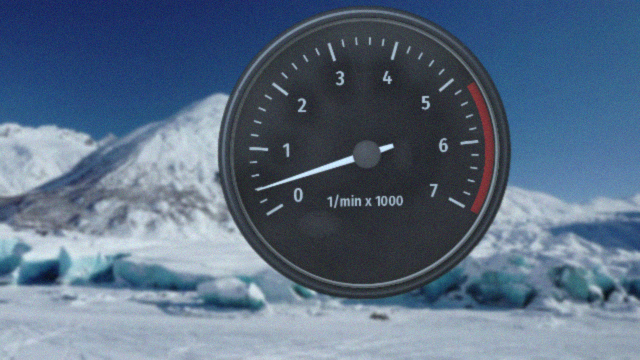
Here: 400 rpm
